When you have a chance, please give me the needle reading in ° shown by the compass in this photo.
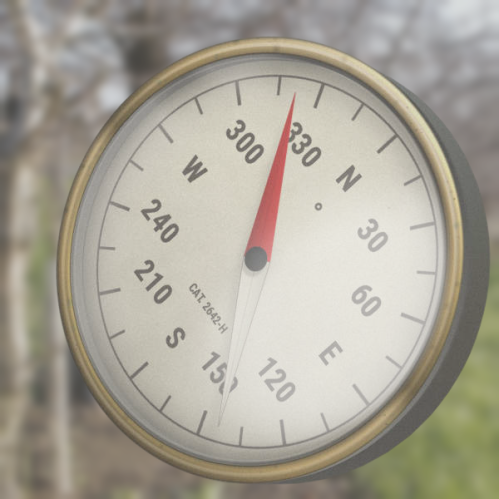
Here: 322.5 °
